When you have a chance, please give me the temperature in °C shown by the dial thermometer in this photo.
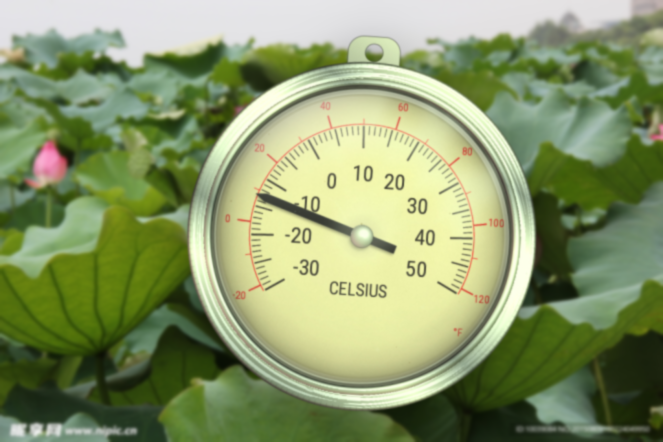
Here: -13 °C
